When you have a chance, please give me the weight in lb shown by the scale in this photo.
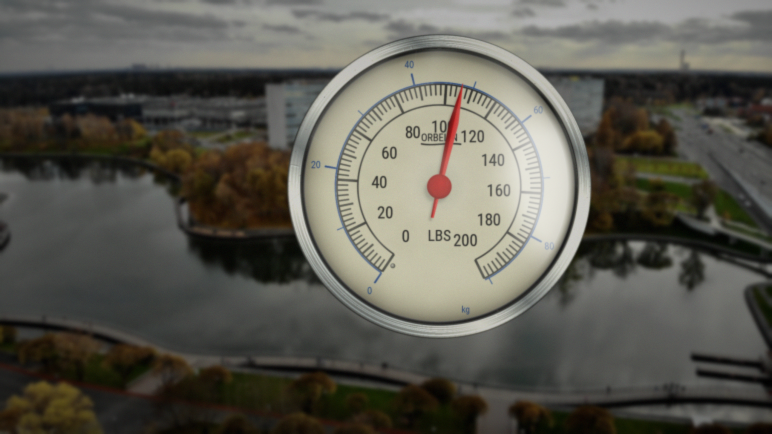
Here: 106 lb
